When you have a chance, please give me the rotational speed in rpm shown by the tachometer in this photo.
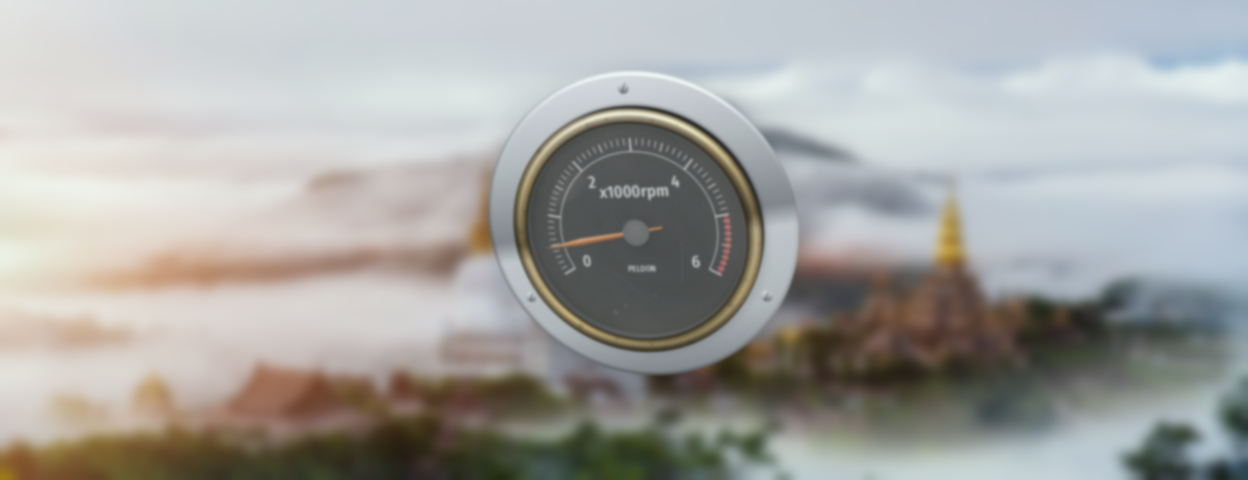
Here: 500 rpm
